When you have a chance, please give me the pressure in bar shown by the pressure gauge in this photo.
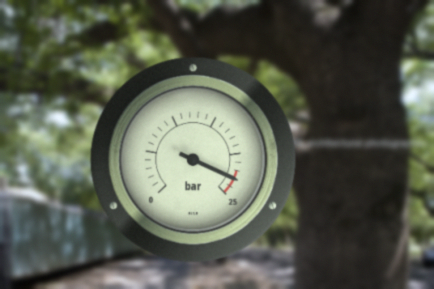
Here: 23 bar
